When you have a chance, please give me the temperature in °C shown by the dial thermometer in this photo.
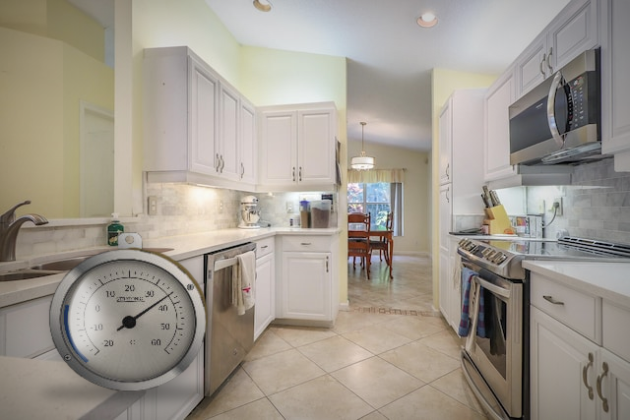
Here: 36 °C
